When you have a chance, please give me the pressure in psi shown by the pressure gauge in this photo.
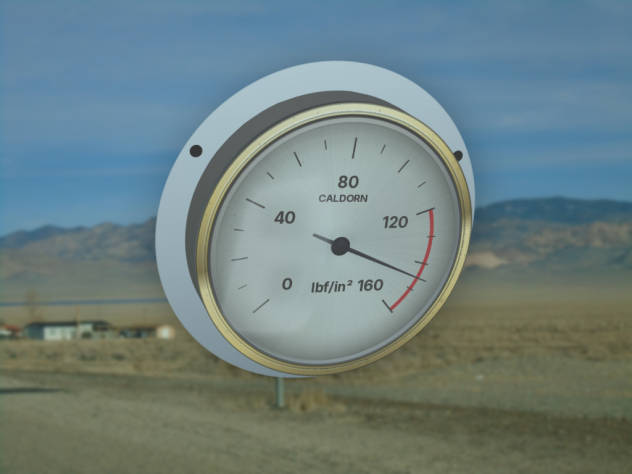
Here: 145 psi
